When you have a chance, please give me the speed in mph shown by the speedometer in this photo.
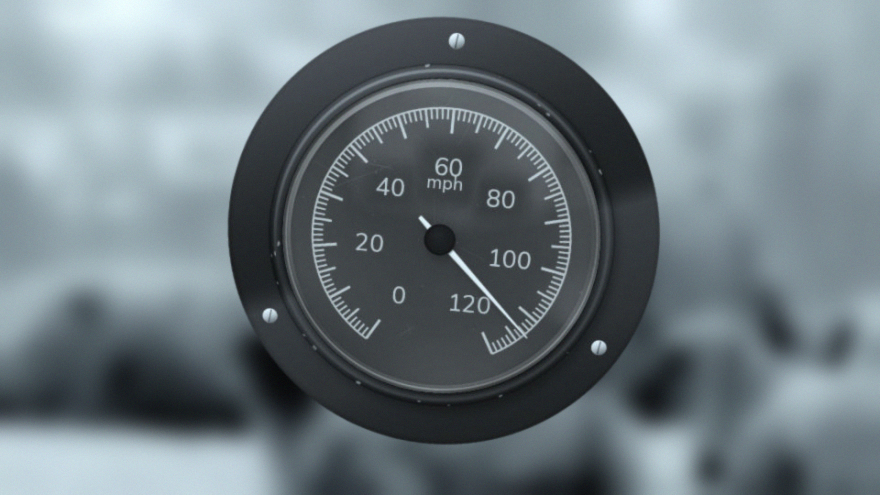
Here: 113 mph
